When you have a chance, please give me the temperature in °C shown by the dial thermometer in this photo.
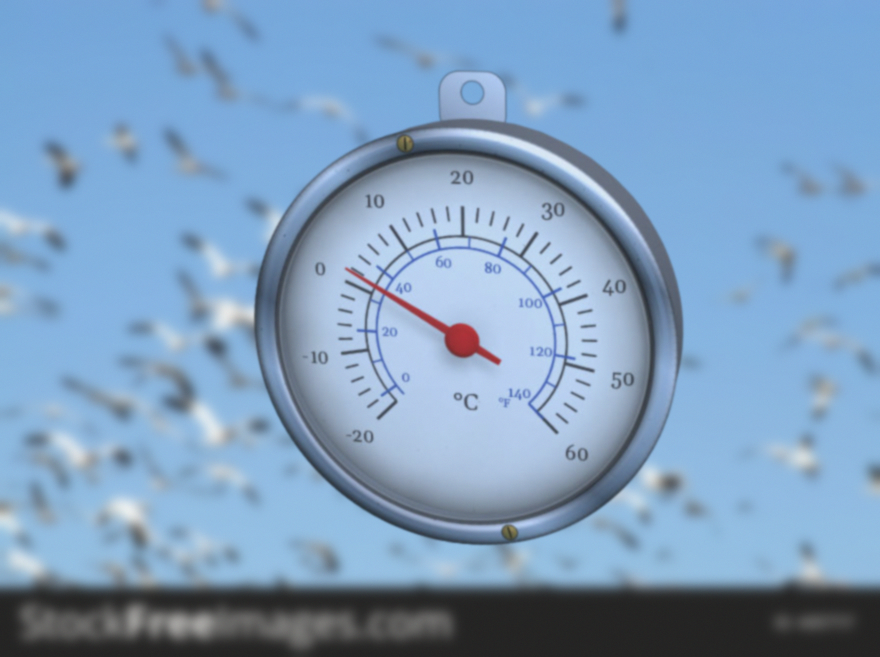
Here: 2 °C
